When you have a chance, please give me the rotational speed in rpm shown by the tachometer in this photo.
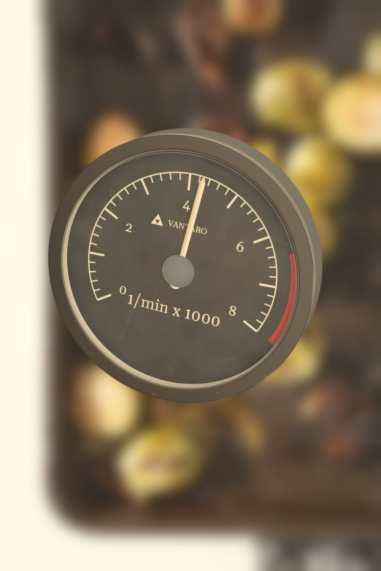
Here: 4300 rpm
